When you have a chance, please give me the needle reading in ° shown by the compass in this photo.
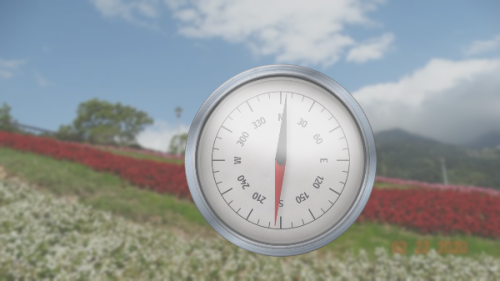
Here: 185 °
